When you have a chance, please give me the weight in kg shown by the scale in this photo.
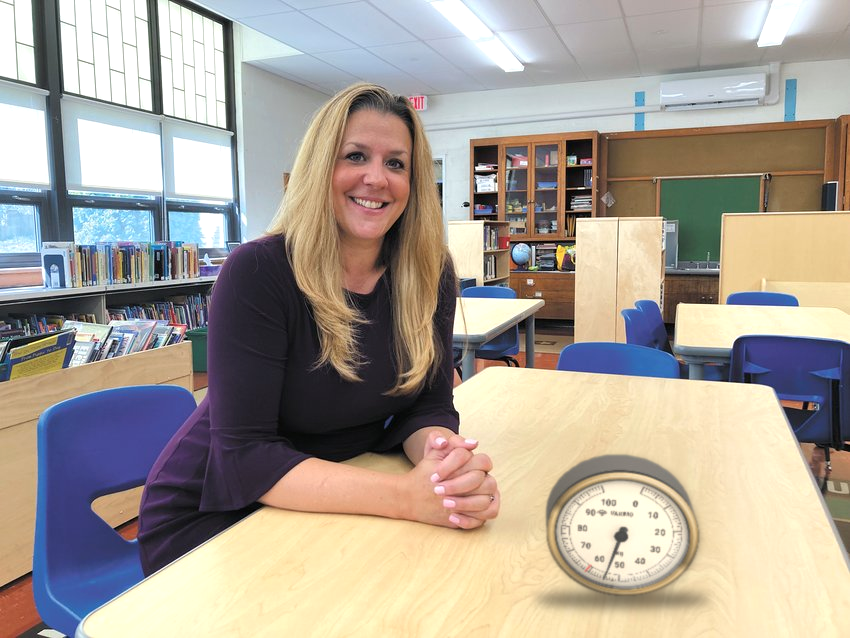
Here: 55 kg
